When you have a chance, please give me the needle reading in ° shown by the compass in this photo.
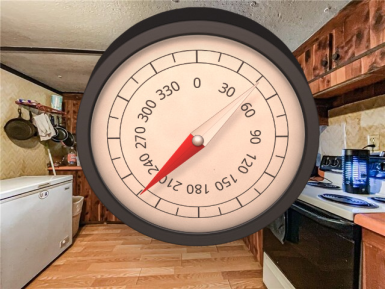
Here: 225 °
